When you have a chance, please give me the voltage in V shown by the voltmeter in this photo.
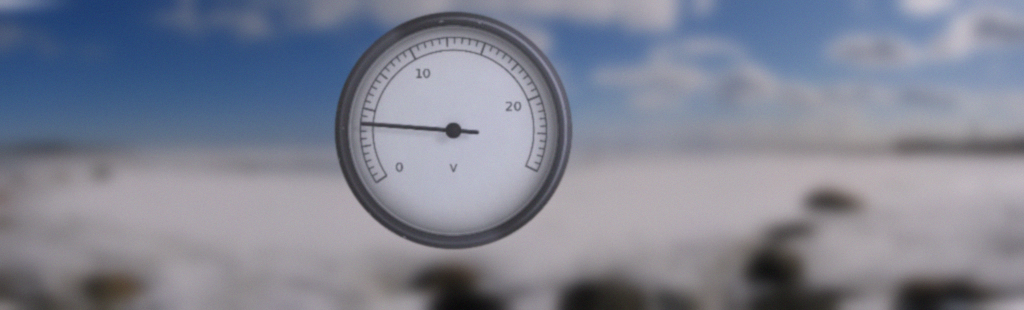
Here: 4 V
